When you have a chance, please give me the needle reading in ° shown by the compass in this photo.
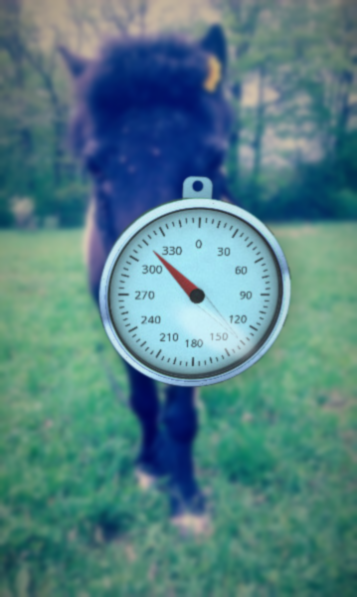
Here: 315 °
